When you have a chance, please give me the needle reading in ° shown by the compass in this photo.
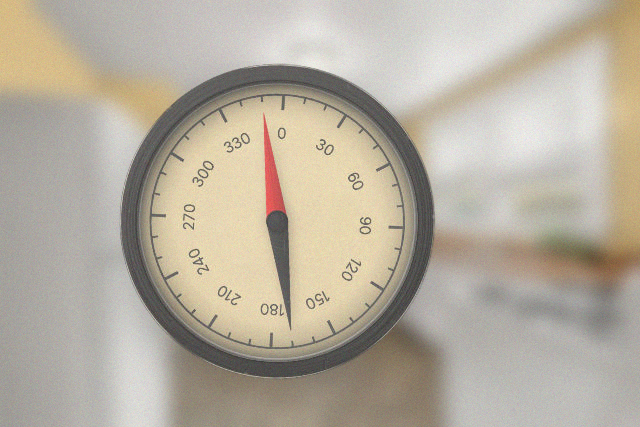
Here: 350 °
